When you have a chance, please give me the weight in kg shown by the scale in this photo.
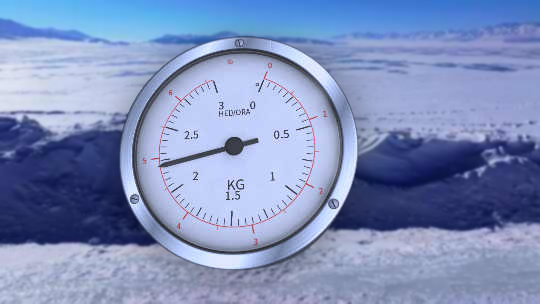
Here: 2.2 kg
